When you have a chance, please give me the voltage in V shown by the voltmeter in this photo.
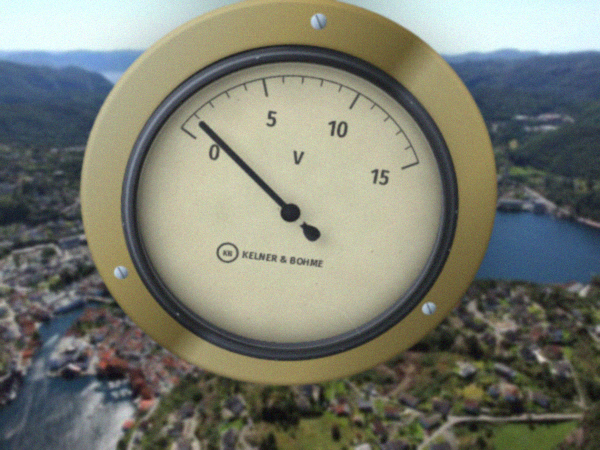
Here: 1 V
